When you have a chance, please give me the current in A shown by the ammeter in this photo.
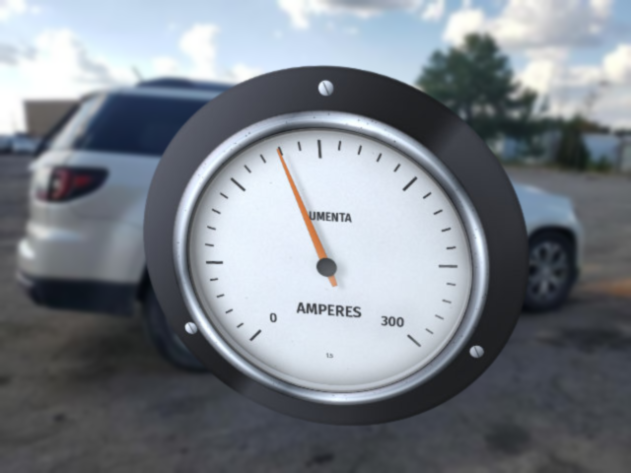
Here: 130 A
